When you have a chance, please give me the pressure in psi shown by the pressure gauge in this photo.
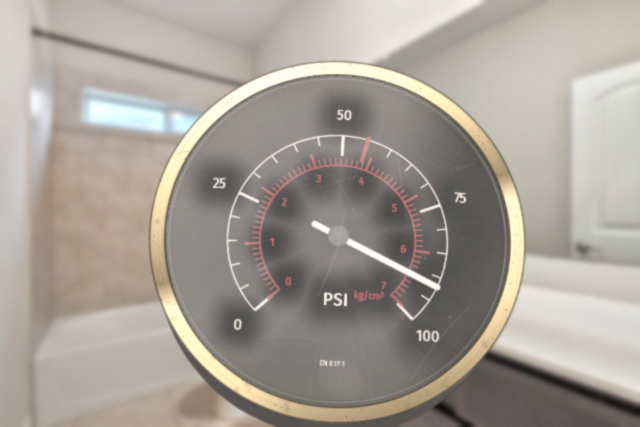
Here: 92.5 psi
